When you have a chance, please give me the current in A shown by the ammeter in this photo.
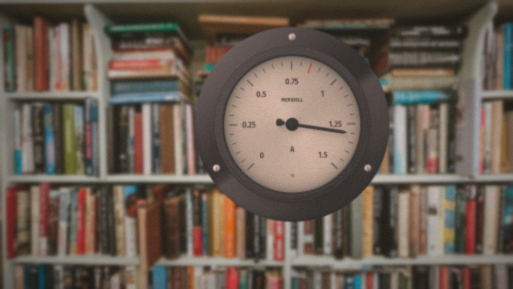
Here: 1.3 A
